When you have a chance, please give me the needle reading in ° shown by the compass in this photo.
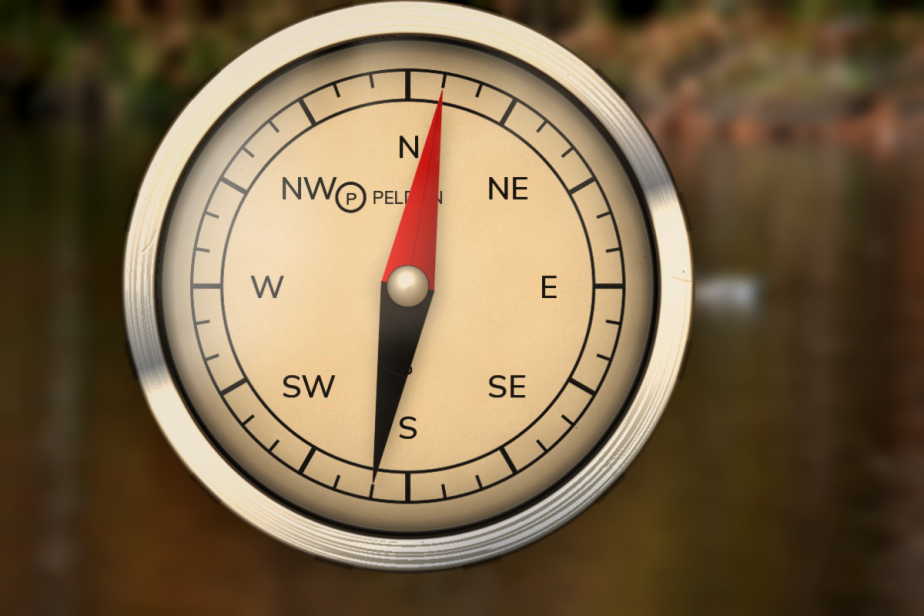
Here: 10 °
